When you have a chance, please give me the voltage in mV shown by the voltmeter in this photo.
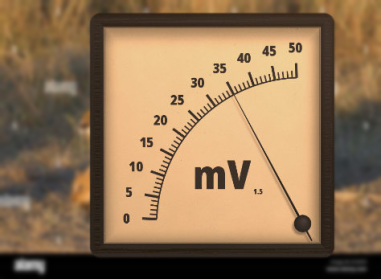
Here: 35 mV
